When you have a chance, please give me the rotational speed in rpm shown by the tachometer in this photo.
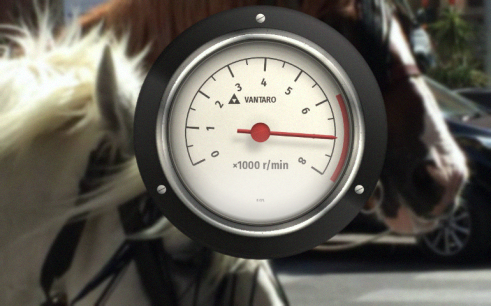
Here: 7000 rpm
